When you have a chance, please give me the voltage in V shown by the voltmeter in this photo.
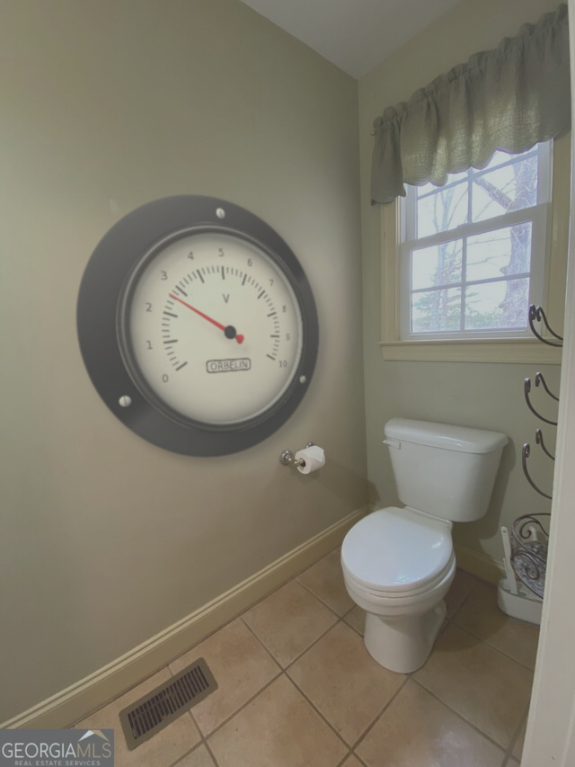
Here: 2.6 V
